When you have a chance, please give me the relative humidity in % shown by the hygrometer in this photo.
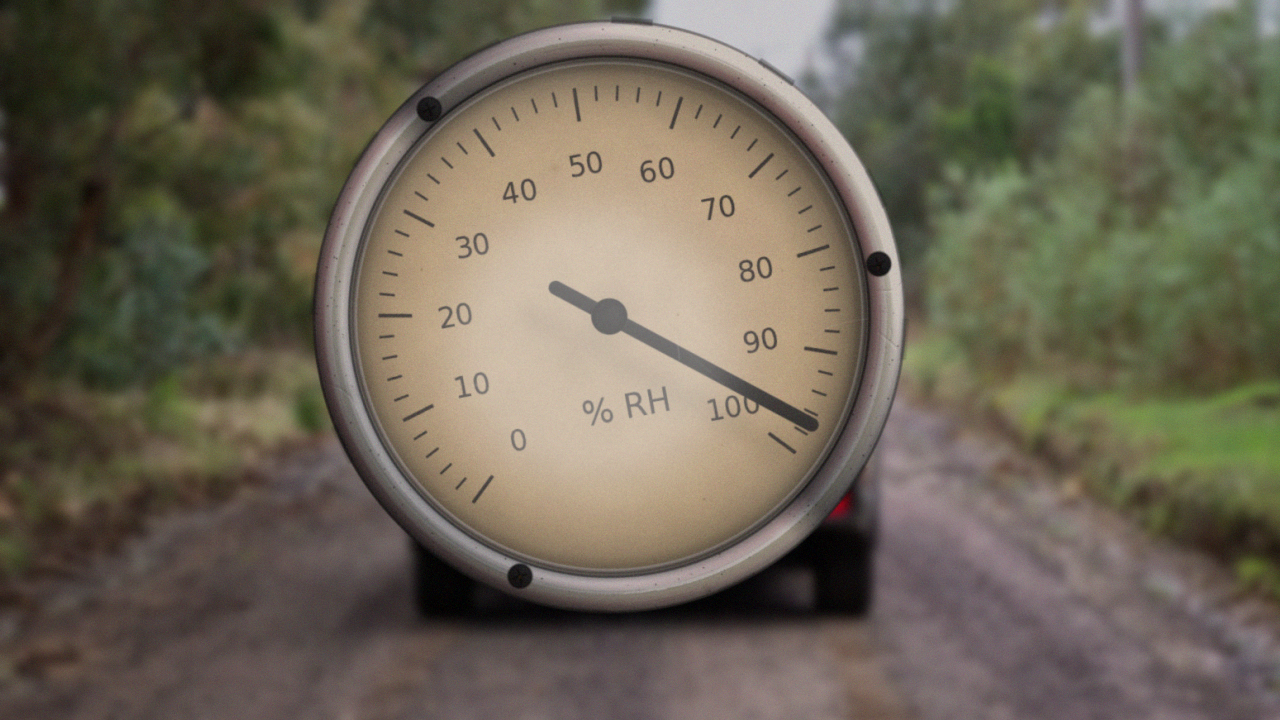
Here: 97 %
